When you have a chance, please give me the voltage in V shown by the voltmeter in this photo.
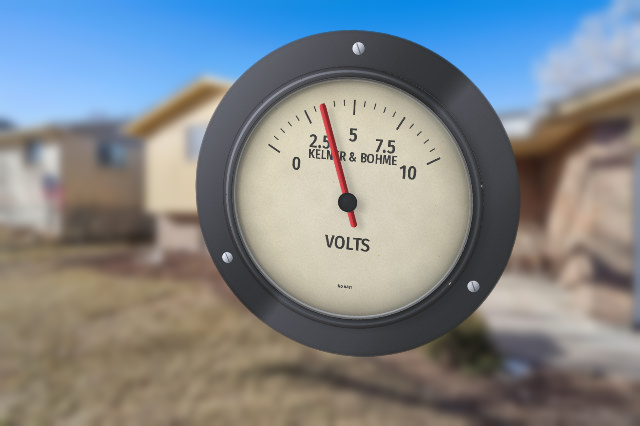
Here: 3.5 V
